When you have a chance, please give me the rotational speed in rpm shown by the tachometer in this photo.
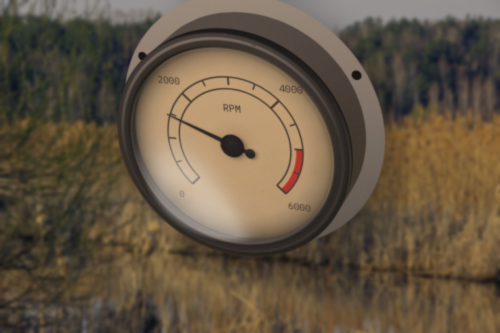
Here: 1500 rpm
